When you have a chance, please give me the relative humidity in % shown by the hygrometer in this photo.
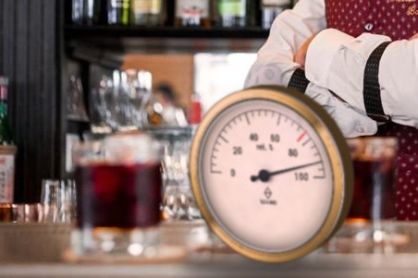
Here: 92 %
